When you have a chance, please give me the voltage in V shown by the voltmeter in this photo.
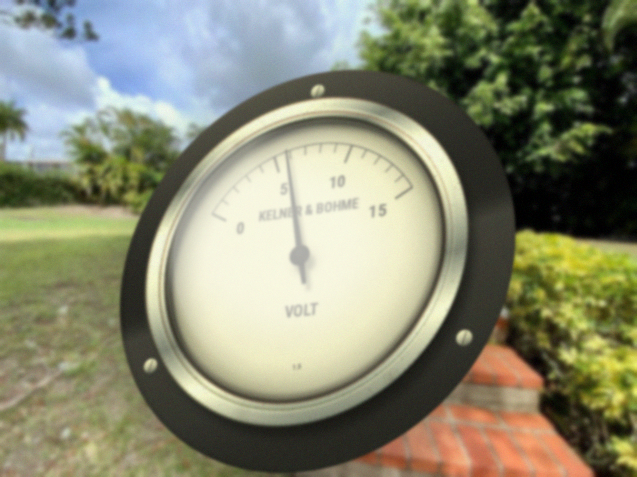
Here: 6 V
